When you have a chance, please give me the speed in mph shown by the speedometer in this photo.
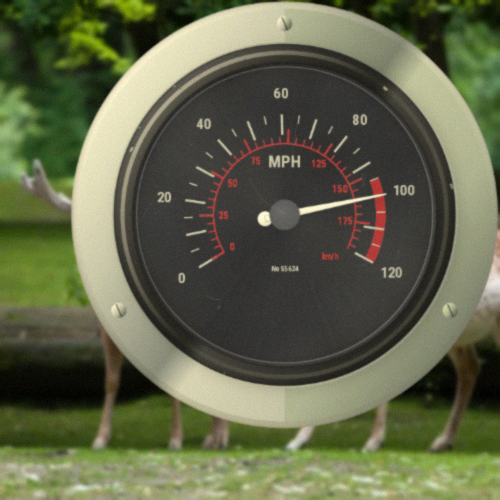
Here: 100 mph
